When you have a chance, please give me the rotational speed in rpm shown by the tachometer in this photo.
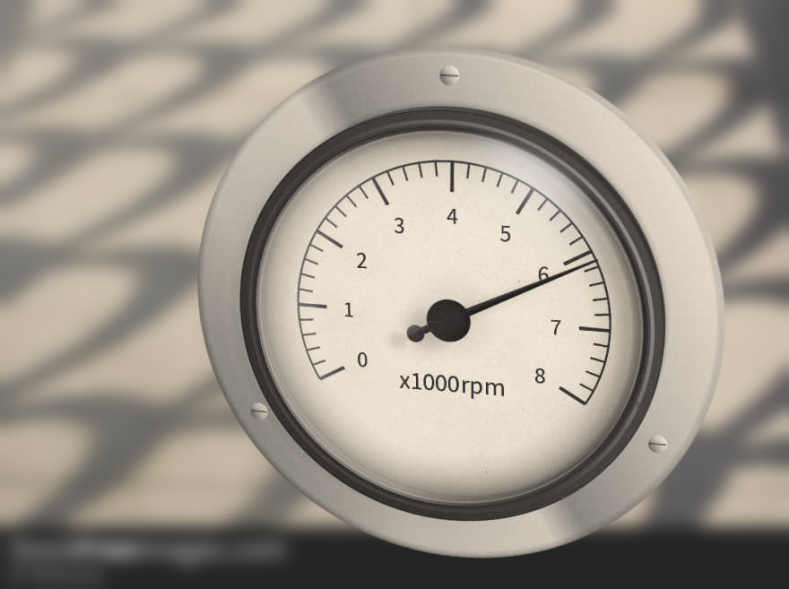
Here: 6100 rpm
